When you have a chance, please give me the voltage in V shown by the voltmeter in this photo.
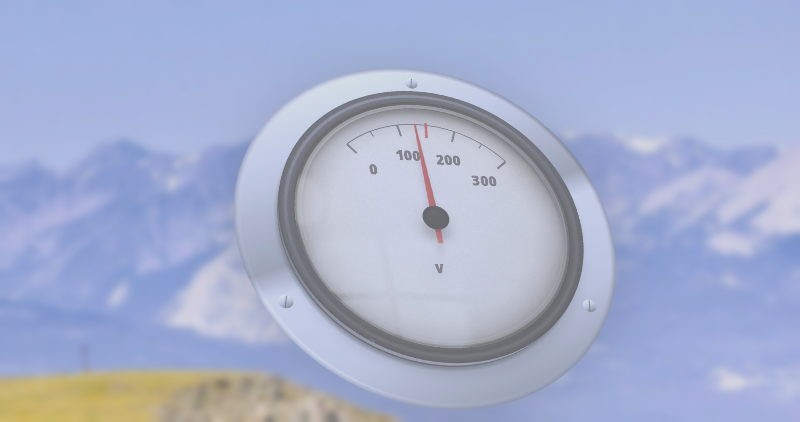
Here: 125 V
